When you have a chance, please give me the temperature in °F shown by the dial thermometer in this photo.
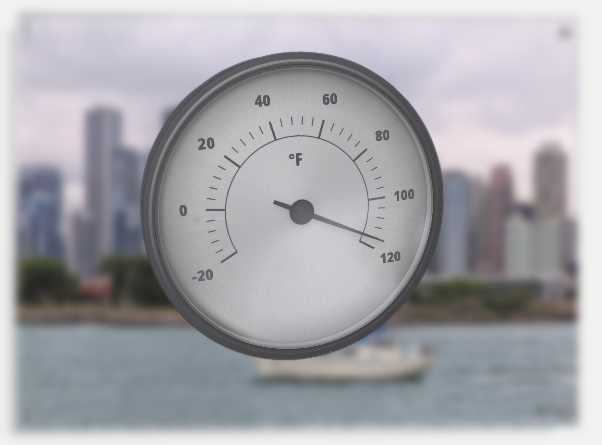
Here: 116 °F
